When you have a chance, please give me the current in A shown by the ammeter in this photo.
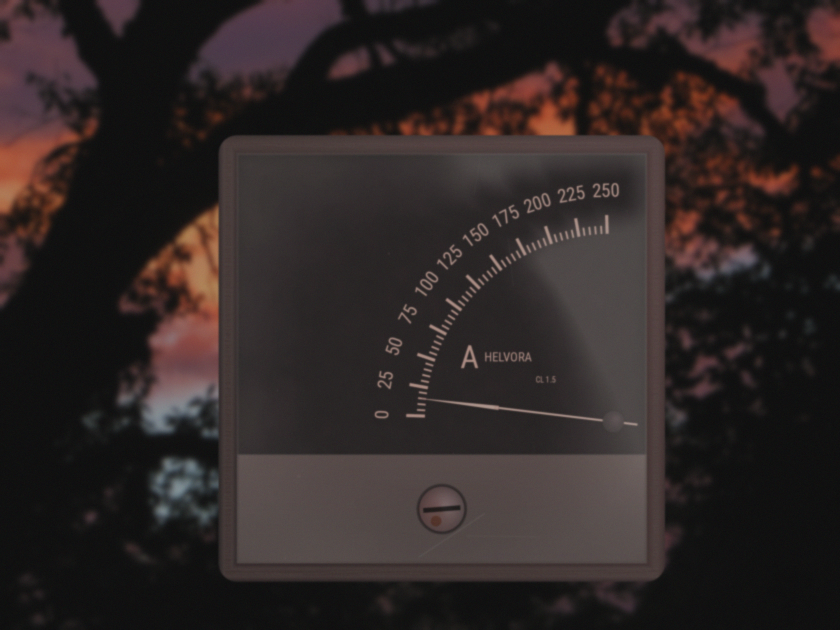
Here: 15 A
